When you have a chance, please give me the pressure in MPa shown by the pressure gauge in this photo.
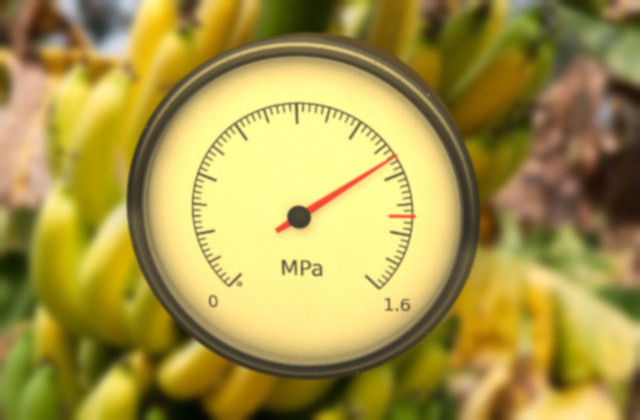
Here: 1.14 MPa
